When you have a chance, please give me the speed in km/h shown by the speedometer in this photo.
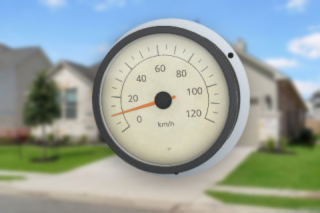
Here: 10 km/h
